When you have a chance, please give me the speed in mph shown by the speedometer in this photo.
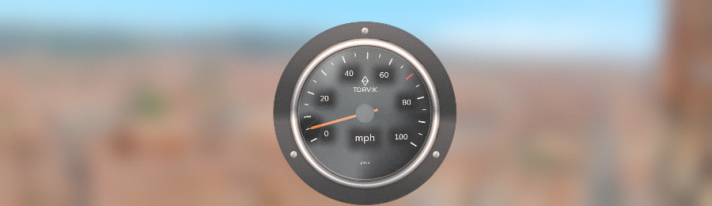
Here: 5 mph
